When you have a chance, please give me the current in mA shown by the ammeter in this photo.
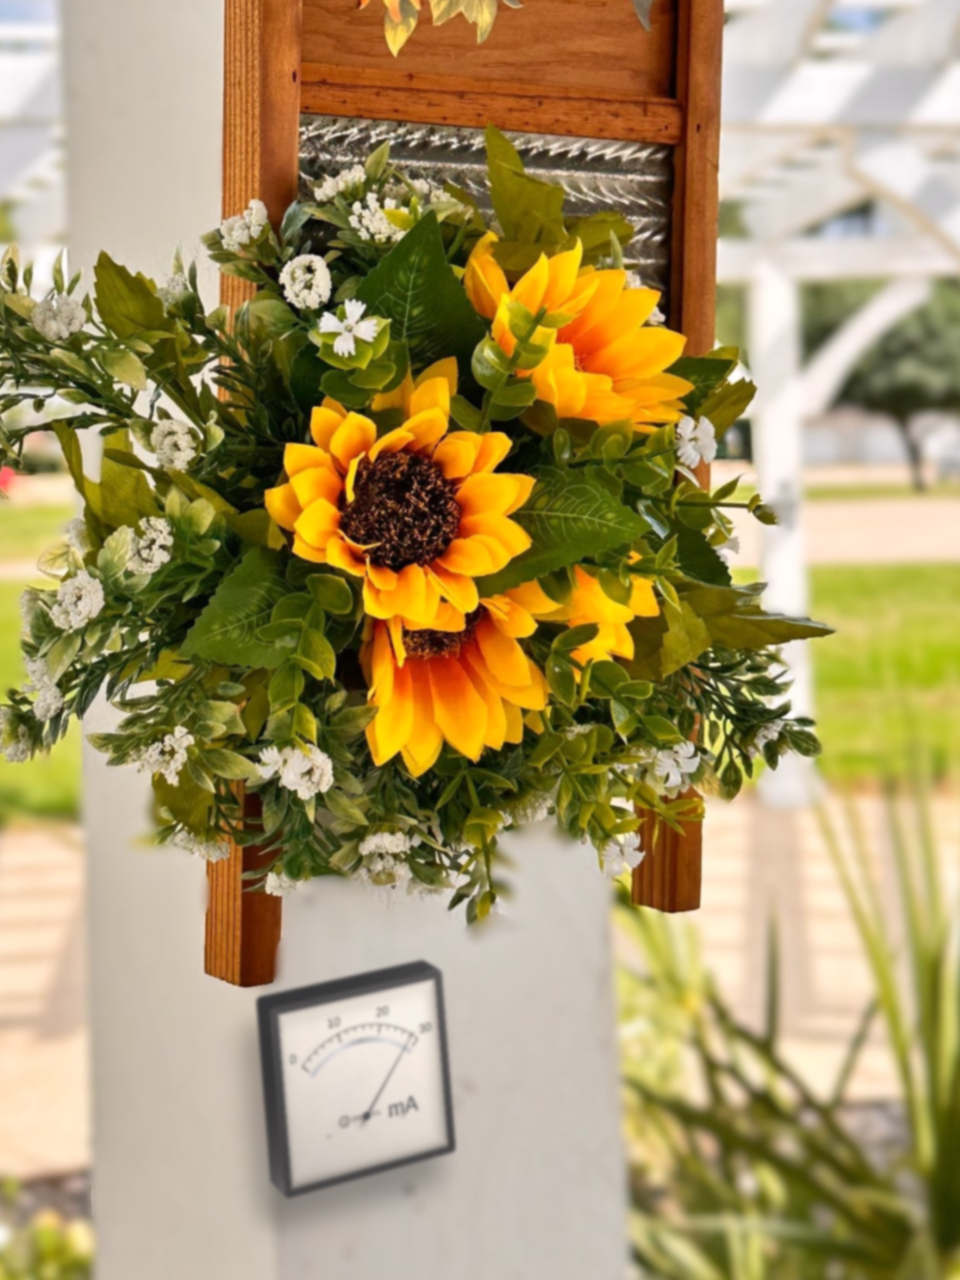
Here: 28 mA
